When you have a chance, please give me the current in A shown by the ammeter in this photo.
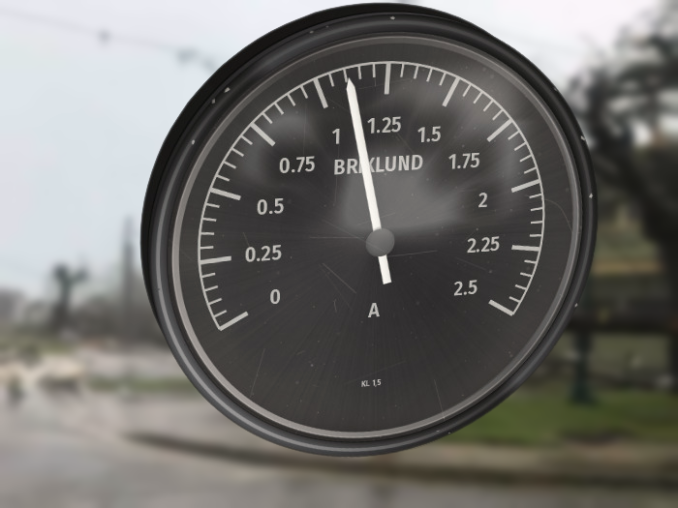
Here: 1.1 A
